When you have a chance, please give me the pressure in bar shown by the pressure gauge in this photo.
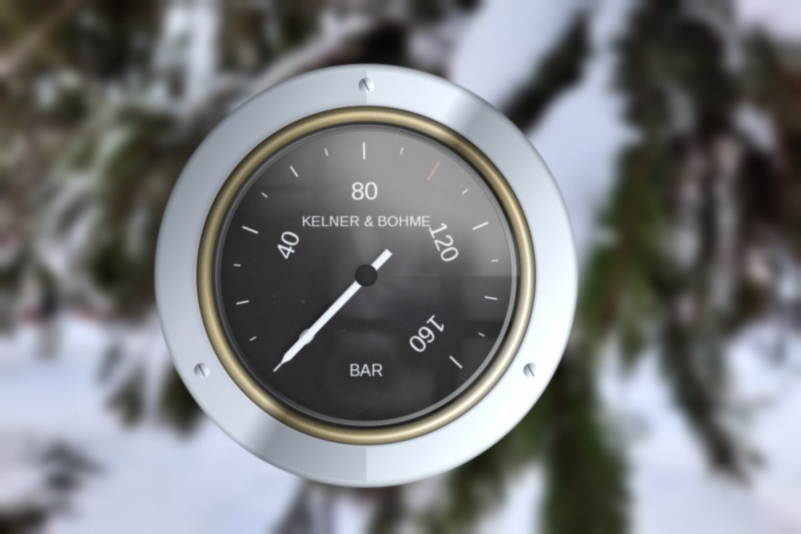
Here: 0 bar
